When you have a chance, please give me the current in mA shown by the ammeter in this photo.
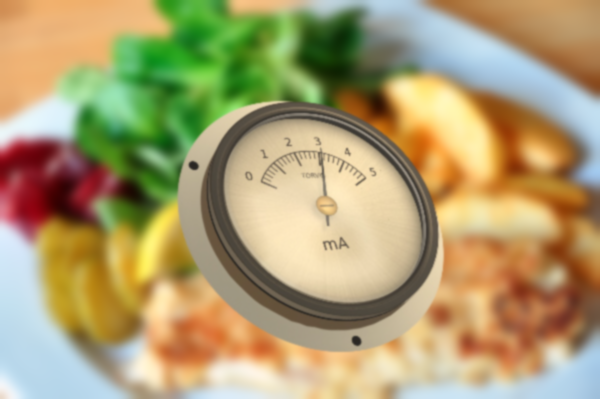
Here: 3 mA
